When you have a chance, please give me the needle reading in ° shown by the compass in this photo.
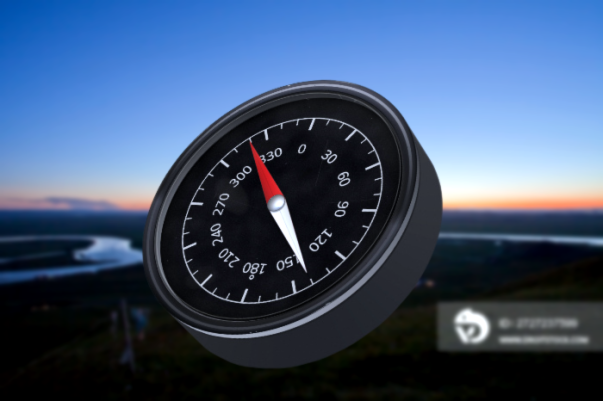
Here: 320 °
